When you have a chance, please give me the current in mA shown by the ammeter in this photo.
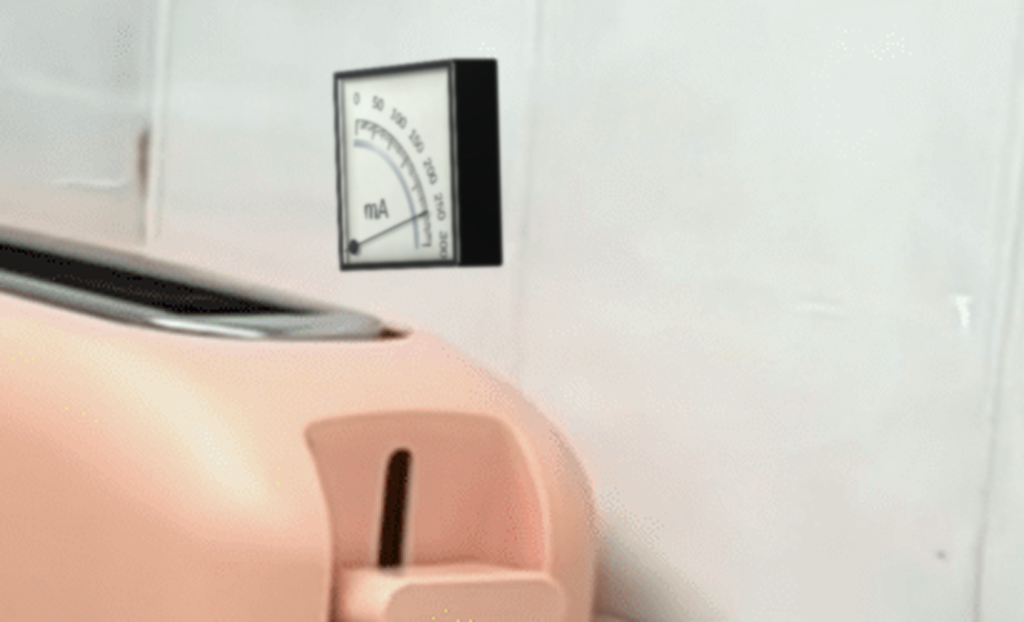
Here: 250 mA
